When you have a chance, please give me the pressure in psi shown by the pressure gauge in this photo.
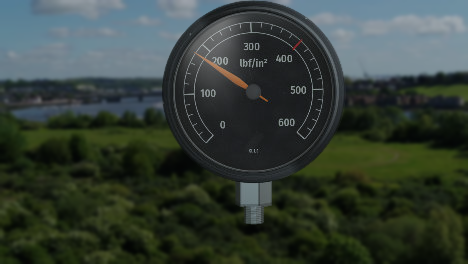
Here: 180 psi
